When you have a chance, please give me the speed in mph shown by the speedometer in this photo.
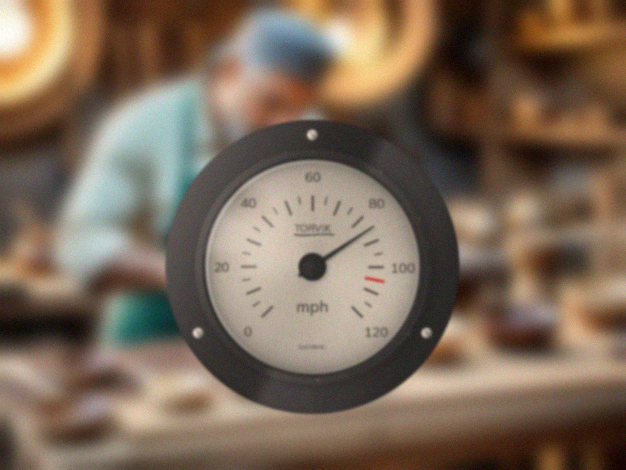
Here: 85 mph
